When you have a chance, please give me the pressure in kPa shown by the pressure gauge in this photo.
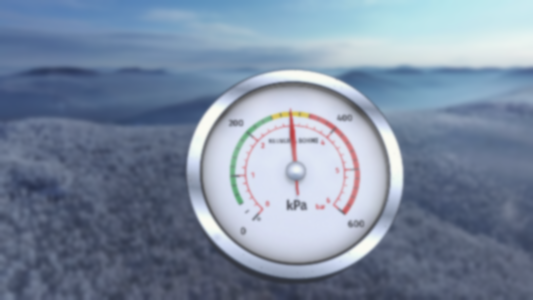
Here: 300 kPa
